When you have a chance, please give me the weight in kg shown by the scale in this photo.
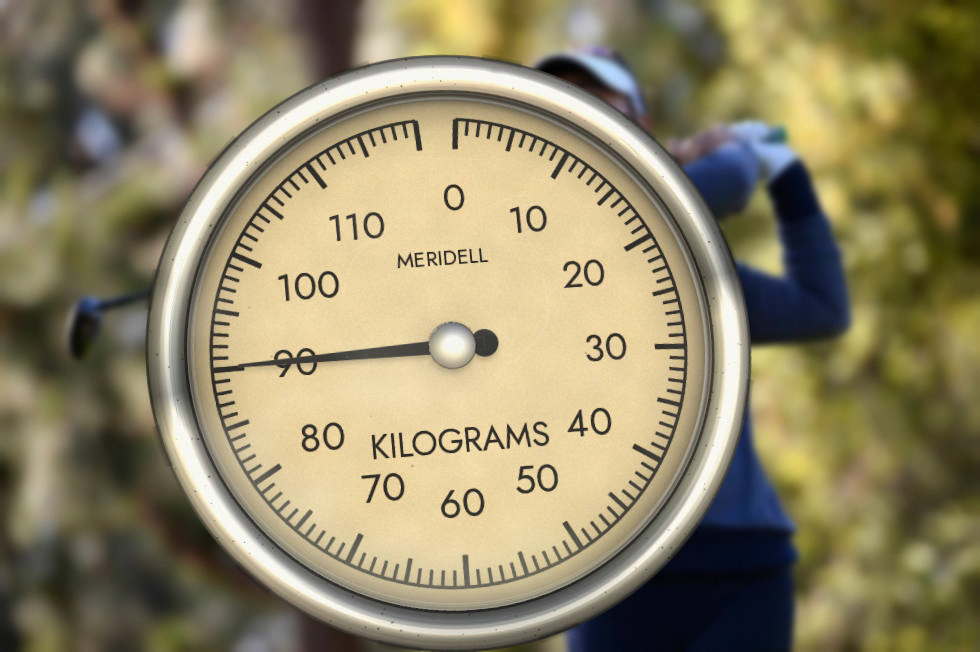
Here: 90 kg
